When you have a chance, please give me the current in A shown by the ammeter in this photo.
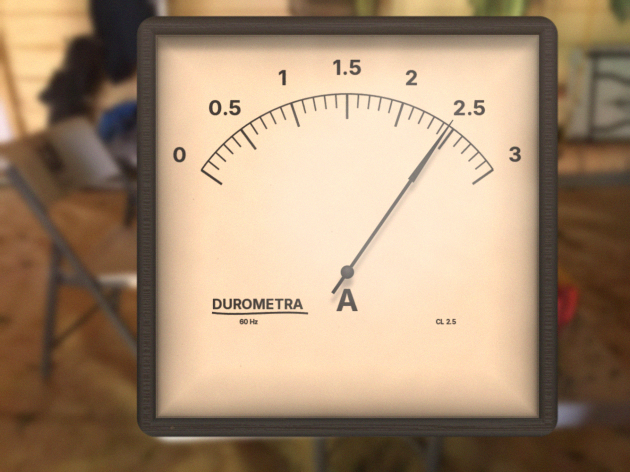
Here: 2.45 A
